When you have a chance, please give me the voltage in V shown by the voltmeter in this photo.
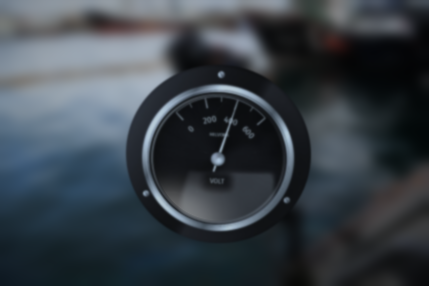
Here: 400 V
